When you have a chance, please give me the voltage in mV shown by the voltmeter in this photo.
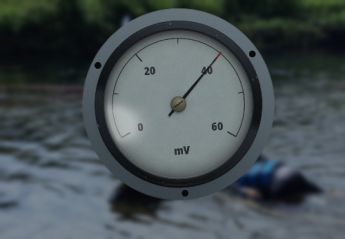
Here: 40 mV
